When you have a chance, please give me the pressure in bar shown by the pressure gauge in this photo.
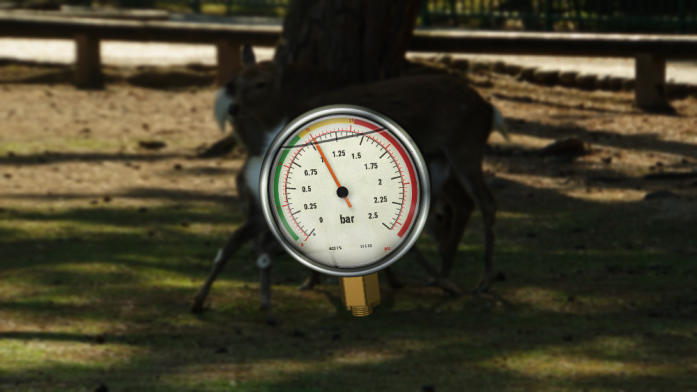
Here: 1.05 bar
